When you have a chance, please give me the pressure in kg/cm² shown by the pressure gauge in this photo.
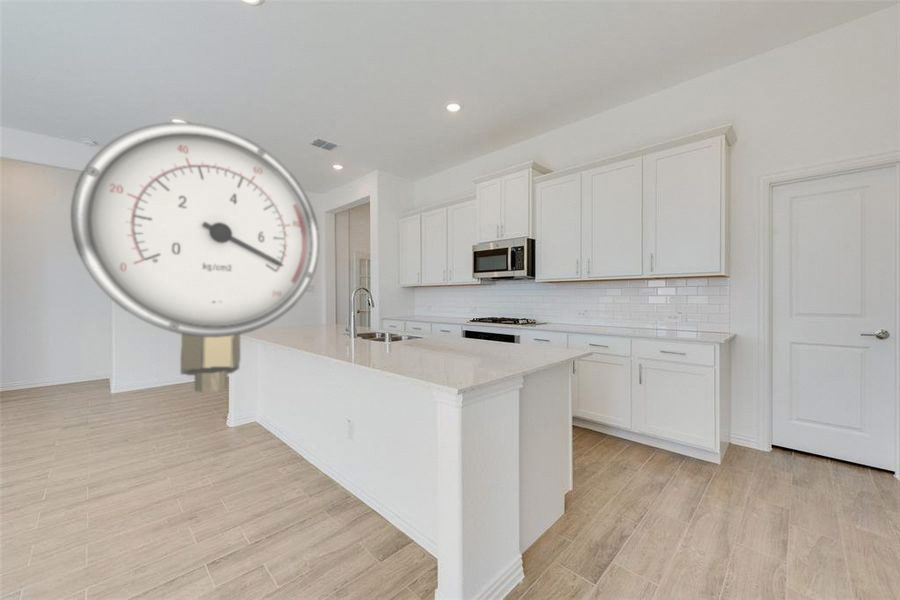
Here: 6.8 kg/cm²
